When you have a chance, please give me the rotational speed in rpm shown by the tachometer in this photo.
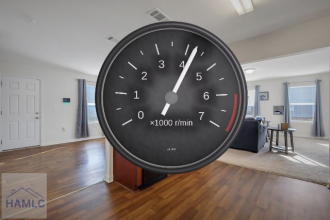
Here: 4250 rpm
